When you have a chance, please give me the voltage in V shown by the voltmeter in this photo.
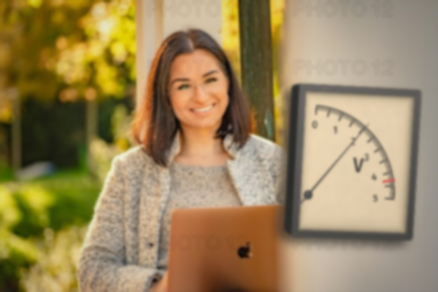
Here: 2 V
